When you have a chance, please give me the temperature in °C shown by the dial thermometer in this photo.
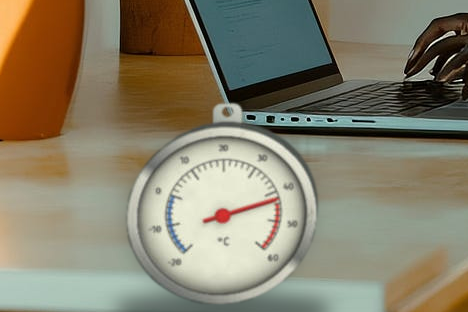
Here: 42 °C
